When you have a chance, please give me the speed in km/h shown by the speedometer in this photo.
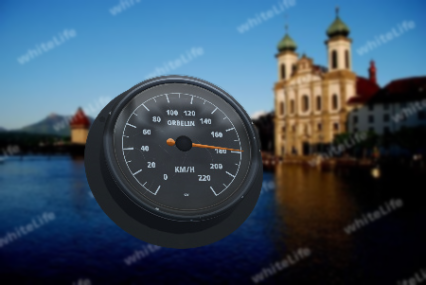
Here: 180 km/h
